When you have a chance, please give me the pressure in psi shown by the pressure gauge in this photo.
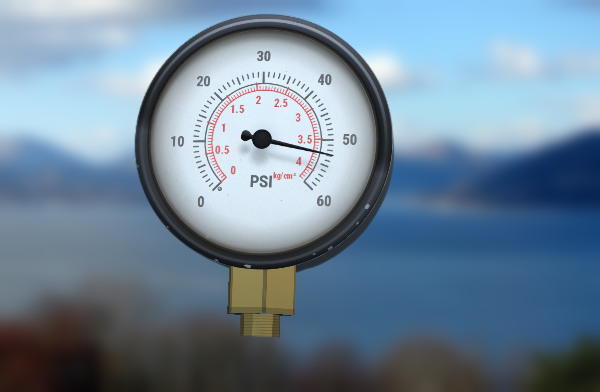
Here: 53 psi
